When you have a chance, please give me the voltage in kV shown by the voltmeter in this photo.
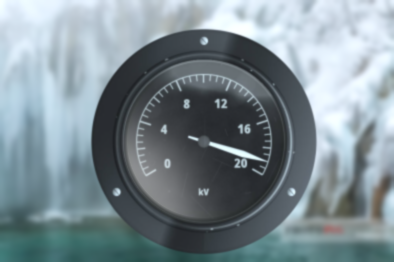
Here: 19 kV
